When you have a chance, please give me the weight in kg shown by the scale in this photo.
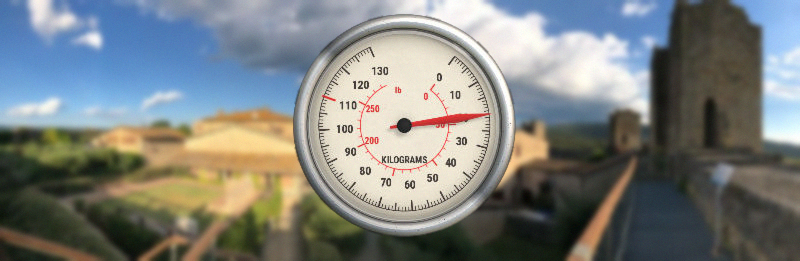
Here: 20 kg
